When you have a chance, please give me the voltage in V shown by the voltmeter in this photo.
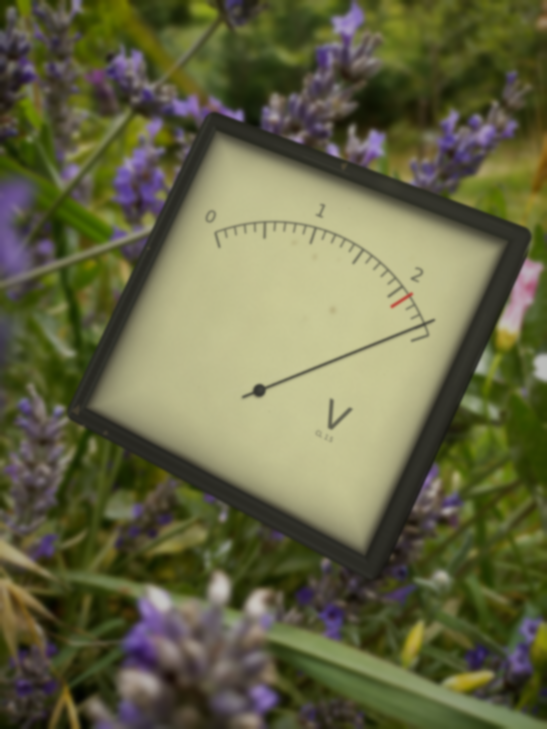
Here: 2.4 V
